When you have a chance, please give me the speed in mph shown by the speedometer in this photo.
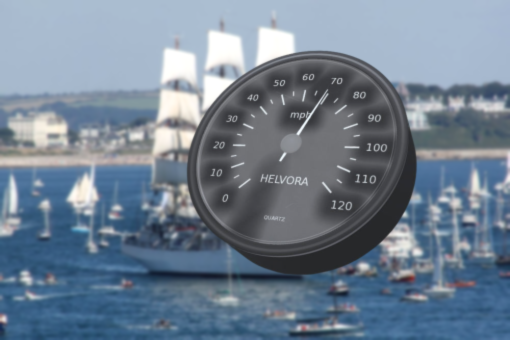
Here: 70 mph
